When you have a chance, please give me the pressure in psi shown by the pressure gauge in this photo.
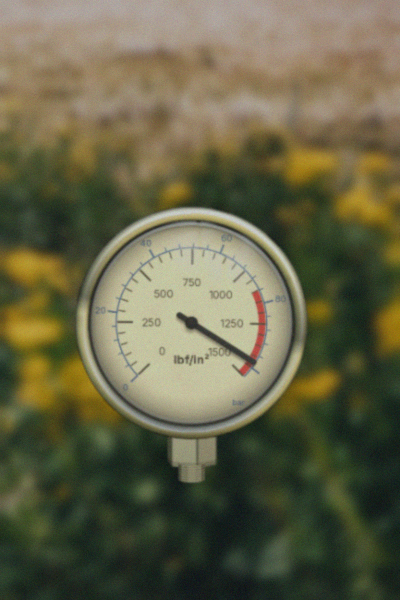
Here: 1425 psi
